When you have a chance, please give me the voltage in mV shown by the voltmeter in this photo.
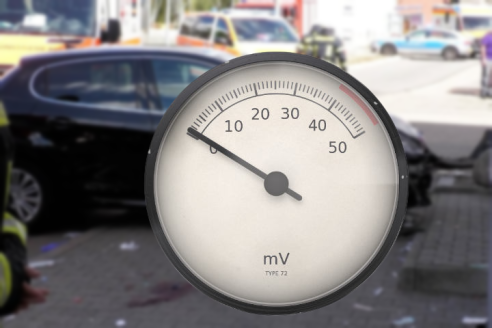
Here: 1 mV
